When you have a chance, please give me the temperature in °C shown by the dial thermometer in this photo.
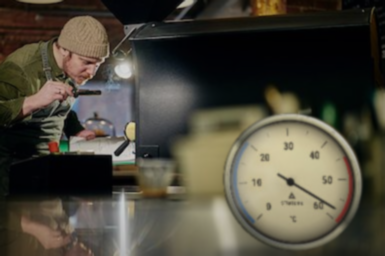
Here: 57.5 °C
